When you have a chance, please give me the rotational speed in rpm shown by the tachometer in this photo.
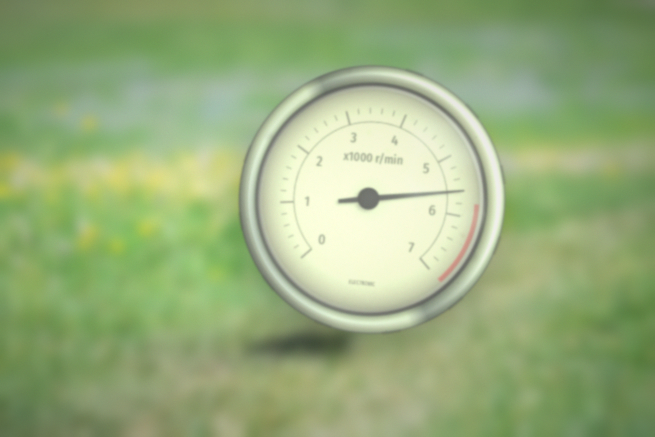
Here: 5600 rpm
